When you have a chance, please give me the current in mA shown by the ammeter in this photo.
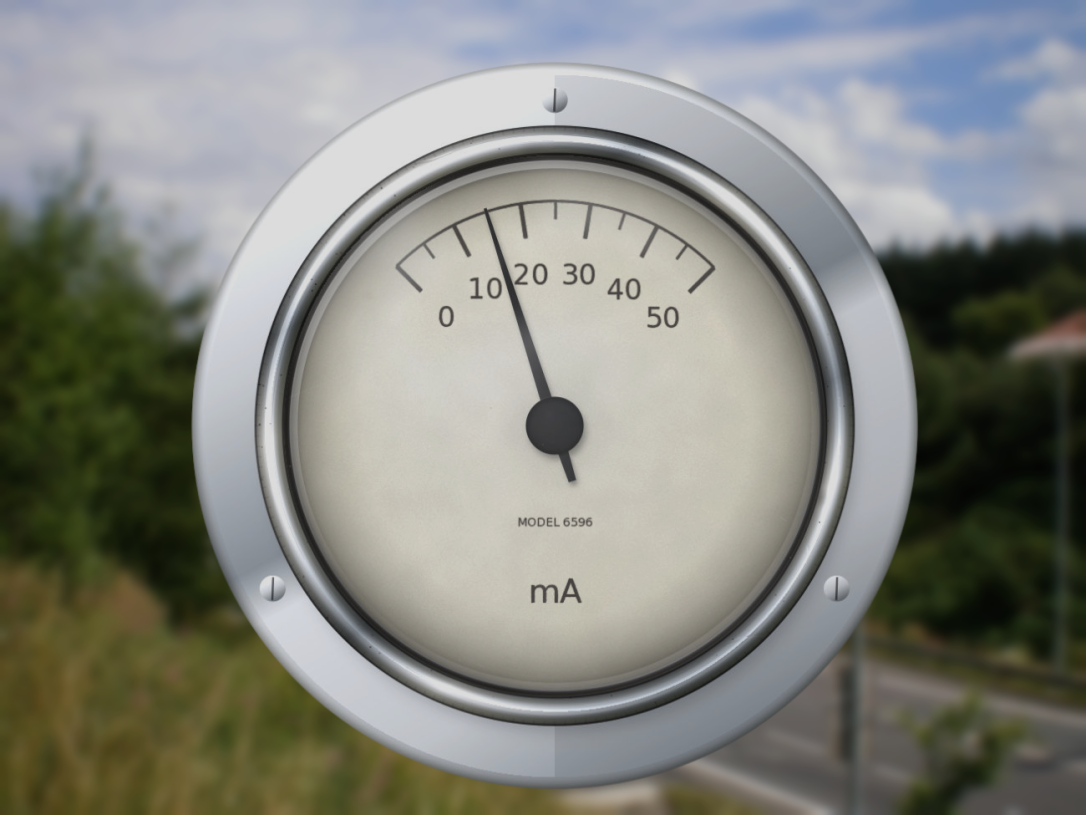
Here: 15 mA
